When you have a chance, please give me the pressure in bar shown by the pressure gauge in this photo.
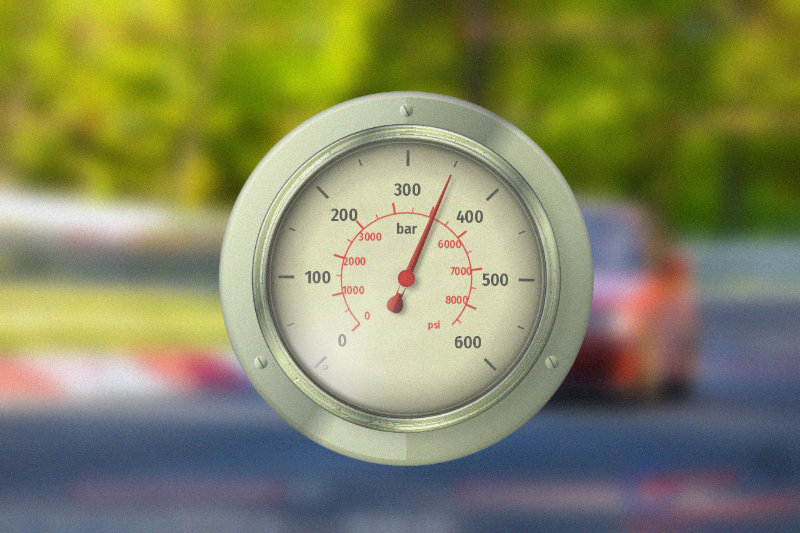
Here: 350 bar
